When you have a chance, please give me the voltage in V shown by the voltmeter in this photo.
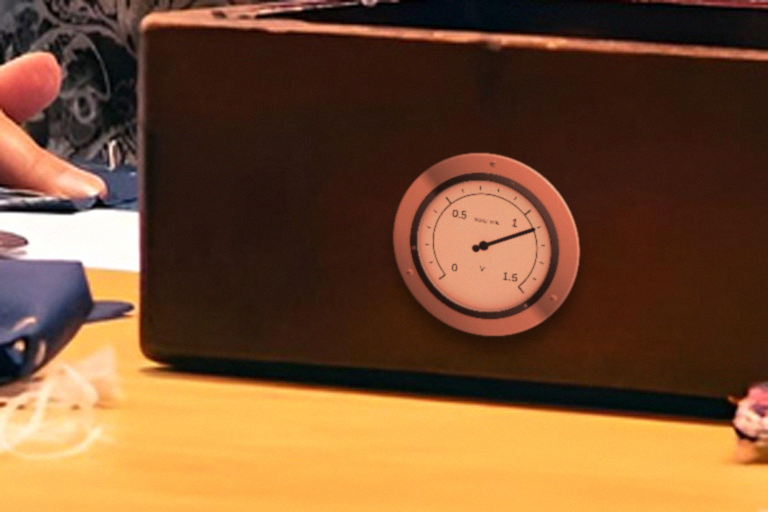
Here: 1.1 V
